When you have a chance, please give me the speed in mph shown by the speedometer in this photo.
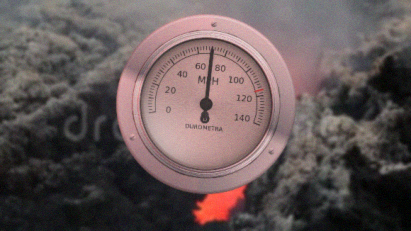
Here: 70 mph
